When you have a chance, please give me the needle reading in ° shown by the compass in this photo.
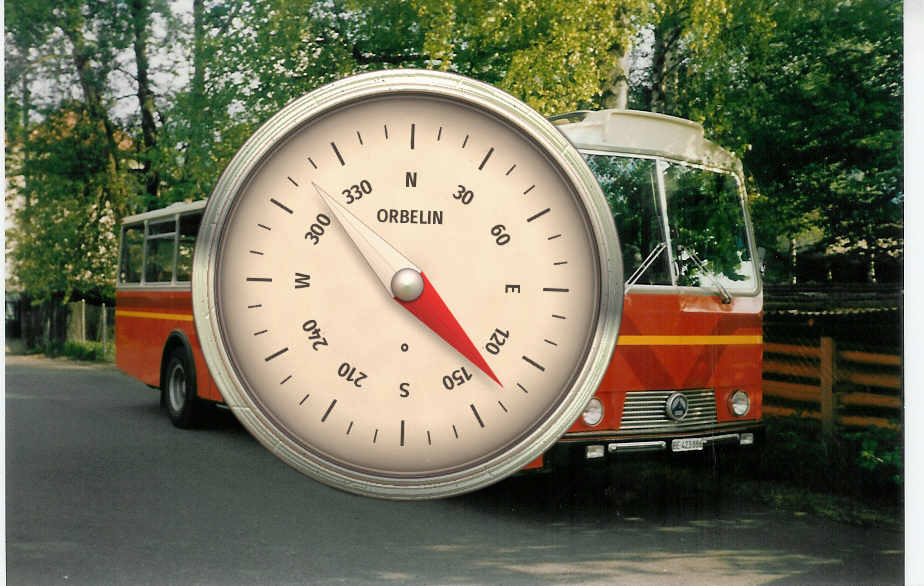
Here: 135 °
